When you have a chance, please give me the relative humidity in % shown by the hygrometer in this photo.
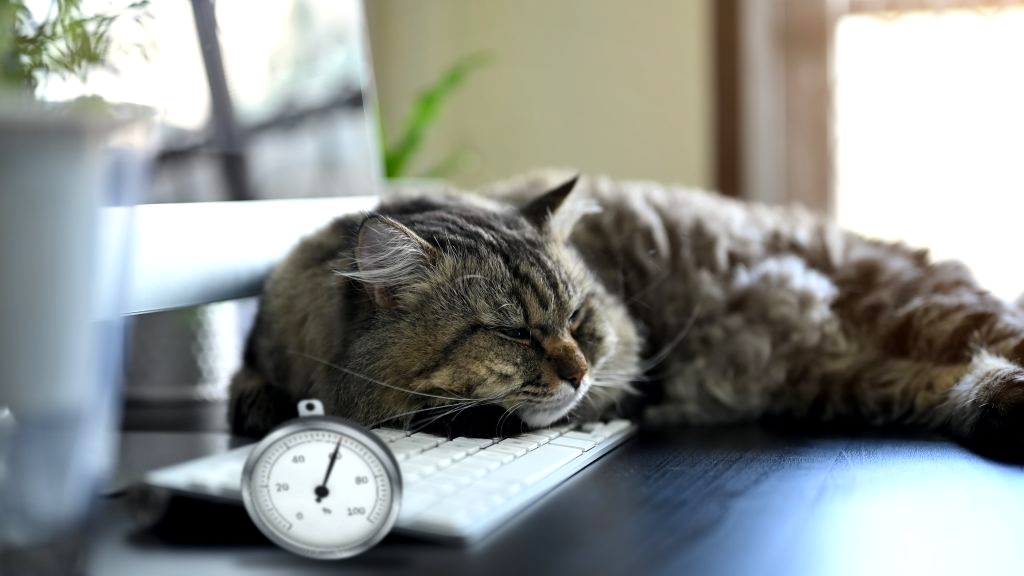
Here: 60 %
